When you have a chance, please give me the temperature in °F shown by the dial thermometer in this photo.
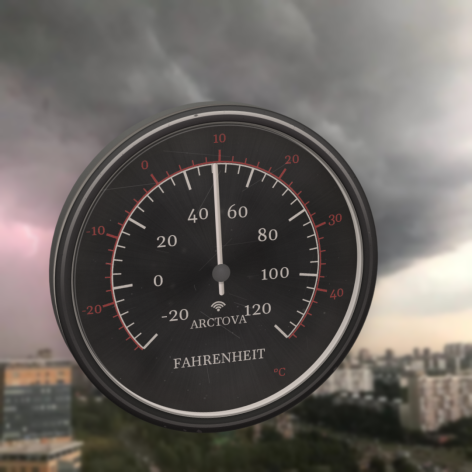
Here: 48 °F
